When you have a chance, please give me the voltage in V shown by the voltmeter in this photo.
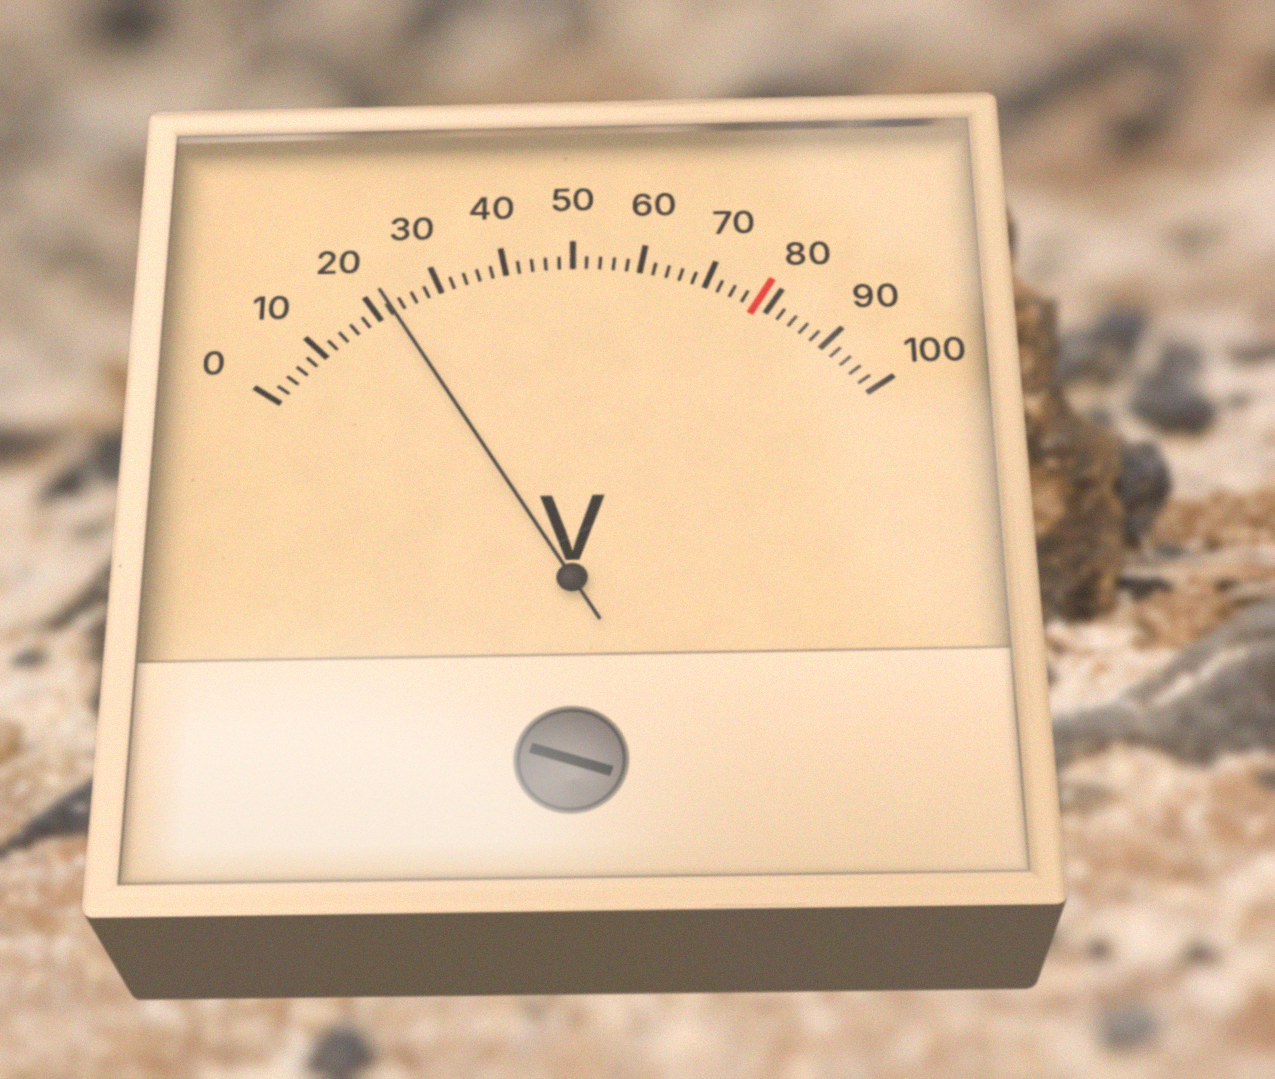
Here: 22 V
